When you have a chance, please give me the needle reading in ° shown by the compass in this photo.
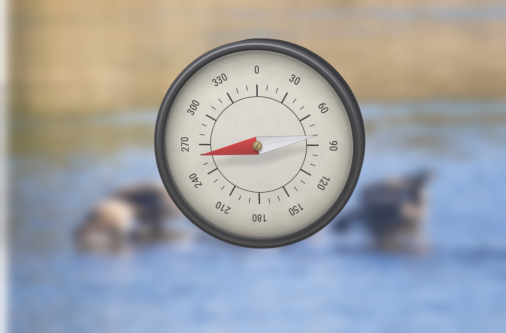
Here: 260 °
